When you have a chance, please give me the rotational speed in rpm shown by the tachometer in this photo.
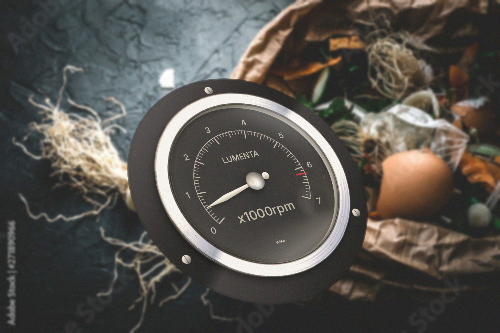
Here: 500 rpm
